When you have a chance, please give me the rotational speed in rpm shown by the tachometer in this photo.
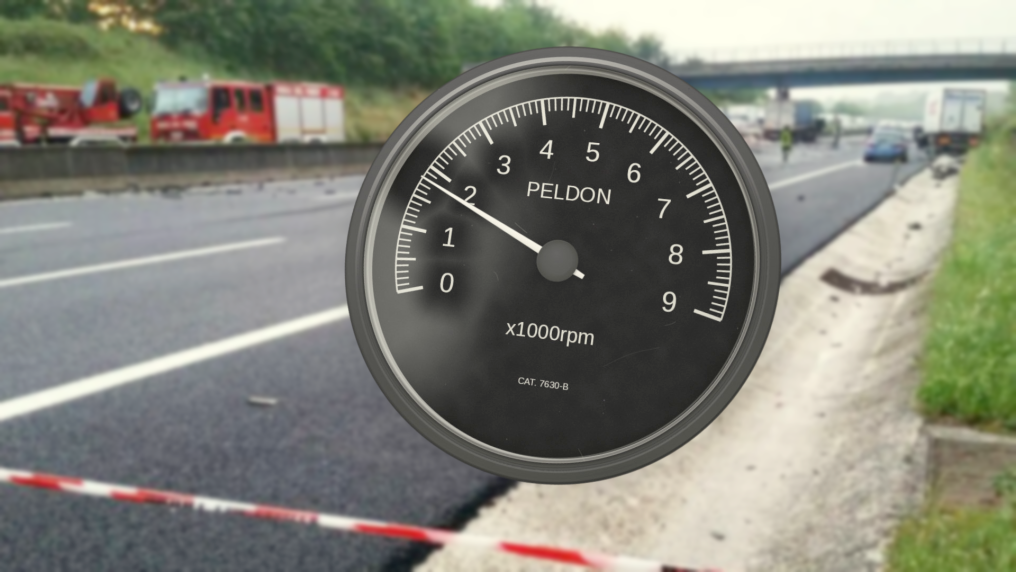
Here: 1800 rpm
